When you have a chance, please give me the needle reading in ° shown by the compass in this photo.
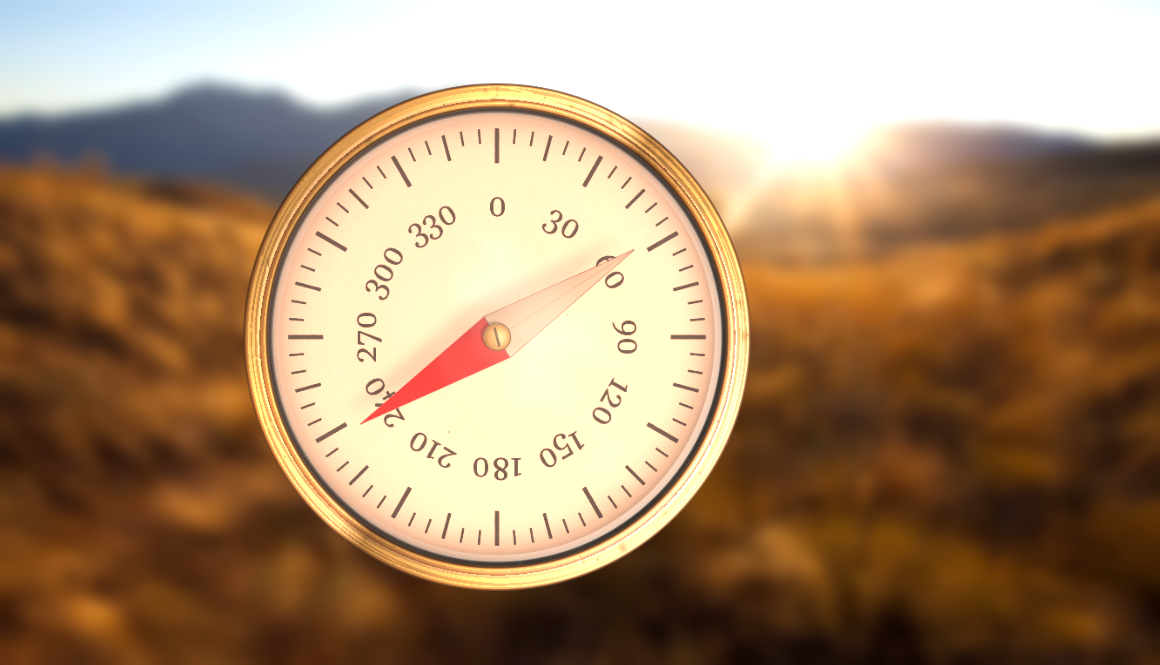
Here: 237.5 °
